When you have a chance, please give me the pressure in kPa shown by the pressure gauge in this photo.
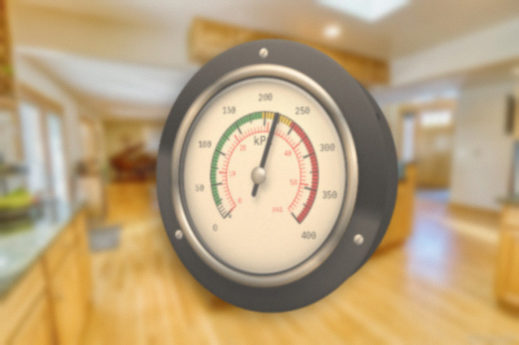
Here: 225 kPa
